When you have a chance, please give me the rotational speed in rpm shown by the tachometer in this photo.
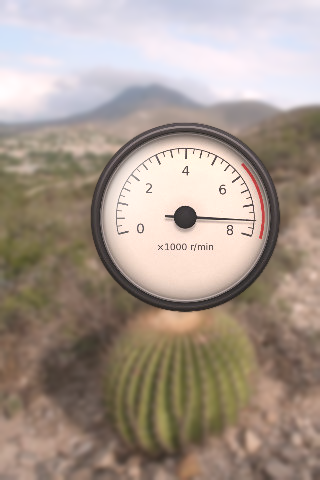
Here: 7500 rpm
